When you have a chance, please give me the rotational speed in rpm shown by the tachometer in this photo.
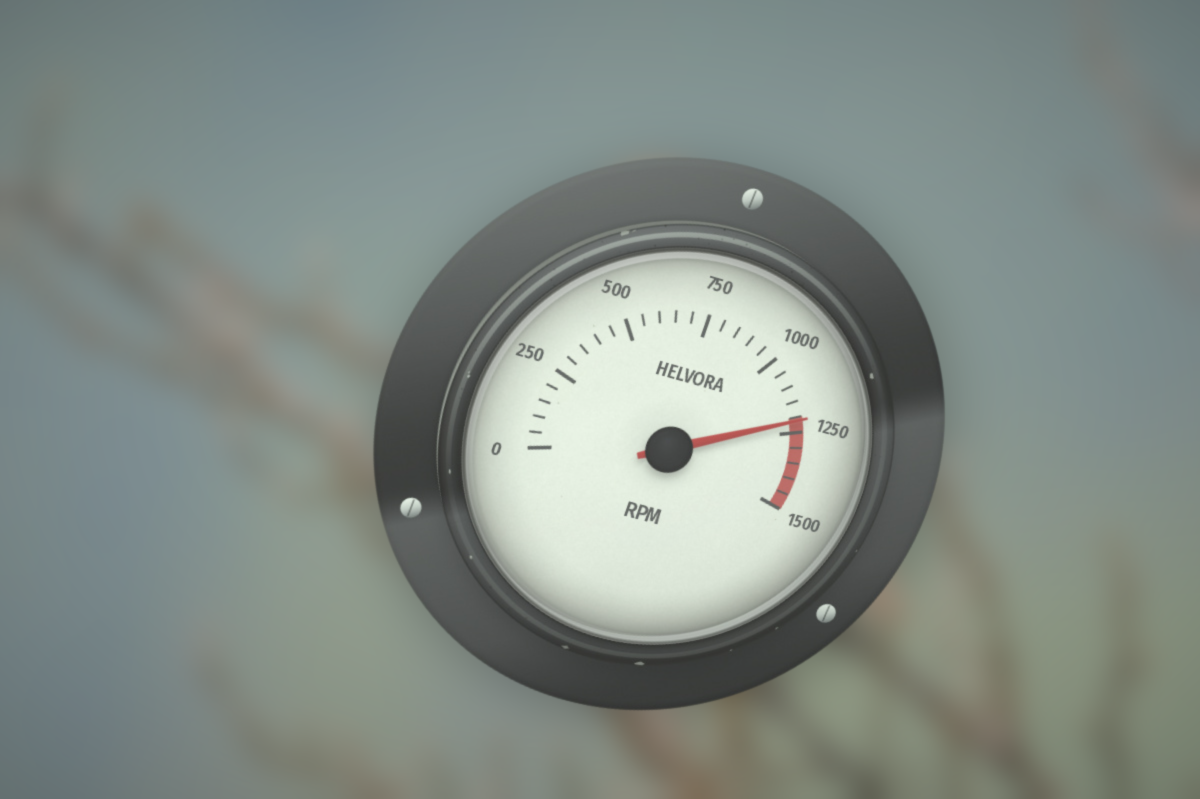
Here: 1200 rpm
